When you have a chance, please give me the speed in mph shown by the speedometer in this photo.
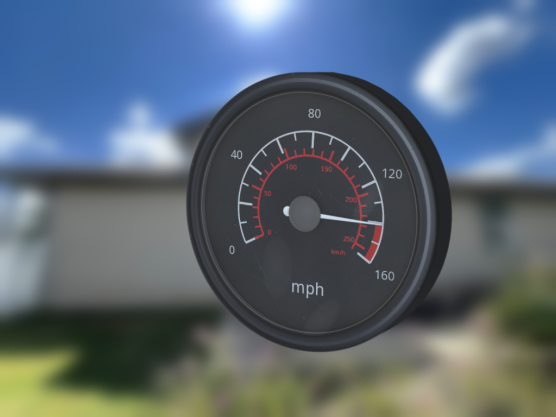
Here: 140 mph
